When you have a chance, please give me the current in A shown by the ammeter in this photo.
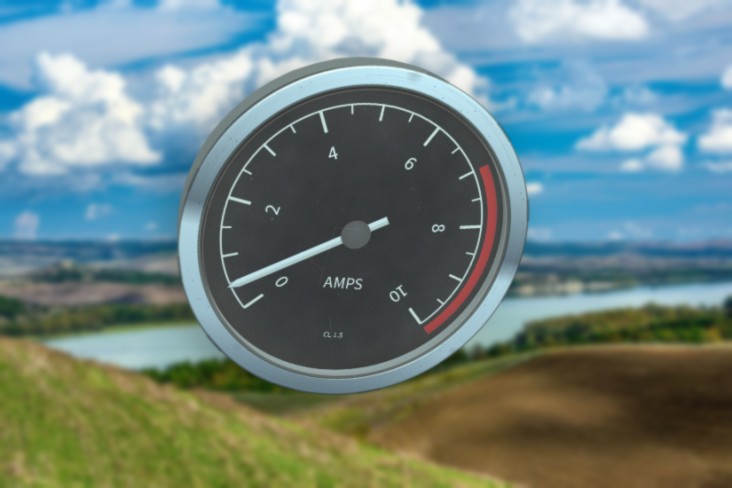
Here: 0.5 A
